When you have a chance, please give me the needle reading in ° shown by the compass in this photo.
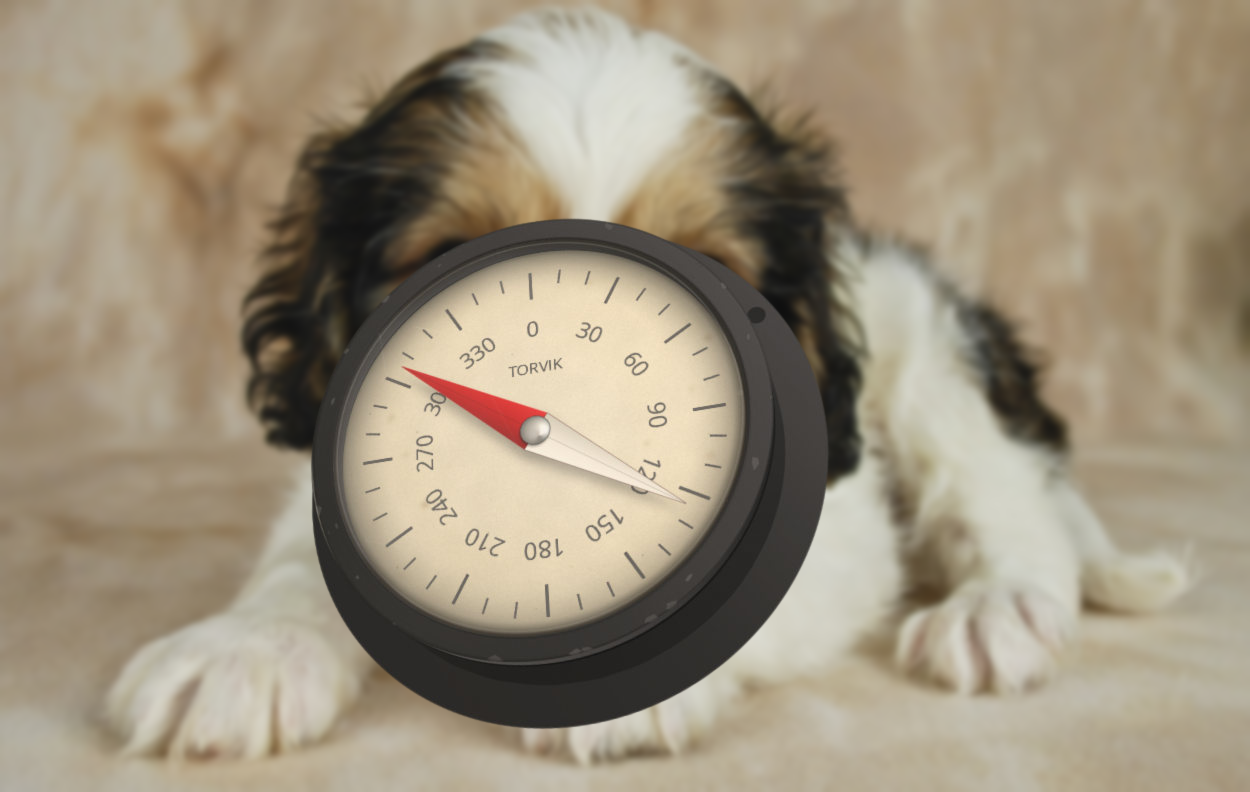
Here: 305 °
